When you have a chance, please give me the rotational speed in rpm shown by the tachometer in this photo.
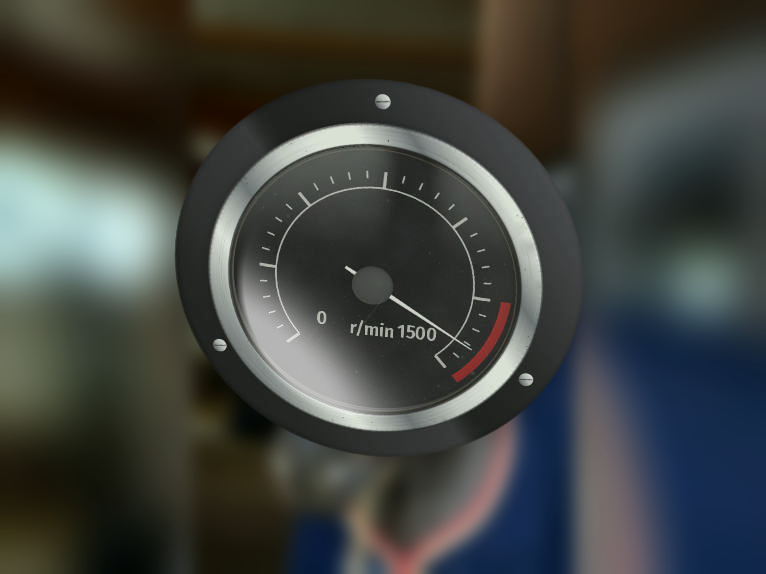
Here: 1400 rpm
